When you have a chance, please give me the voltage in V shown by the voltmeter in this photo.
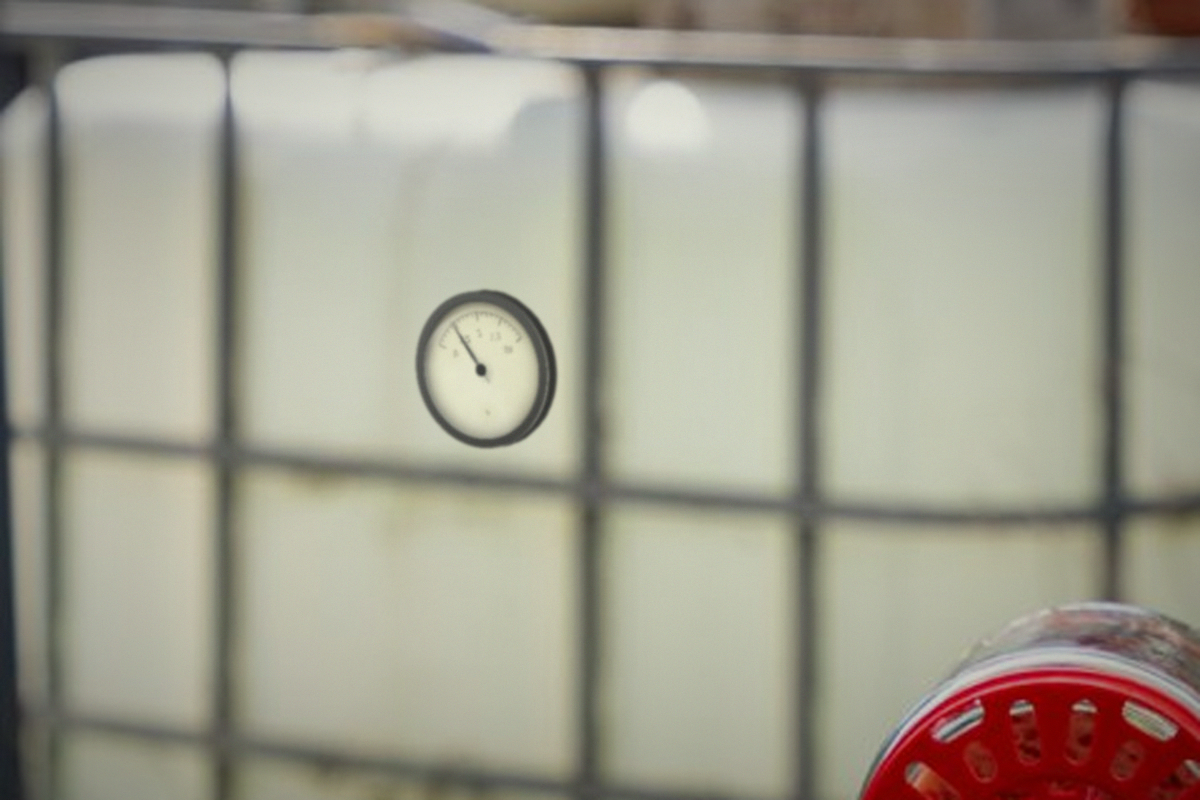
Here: 2.5 V
